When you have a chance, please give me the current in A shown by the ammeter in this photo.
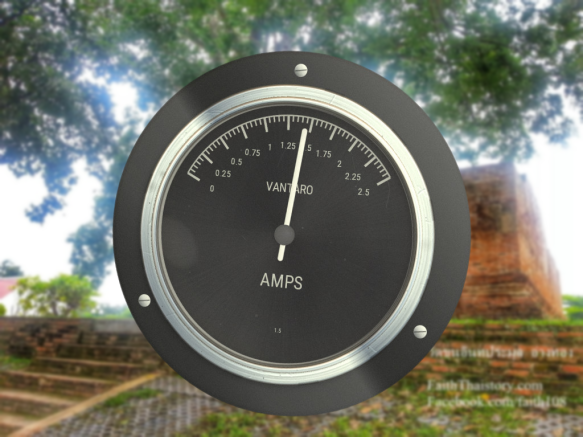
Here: 1.45 A
